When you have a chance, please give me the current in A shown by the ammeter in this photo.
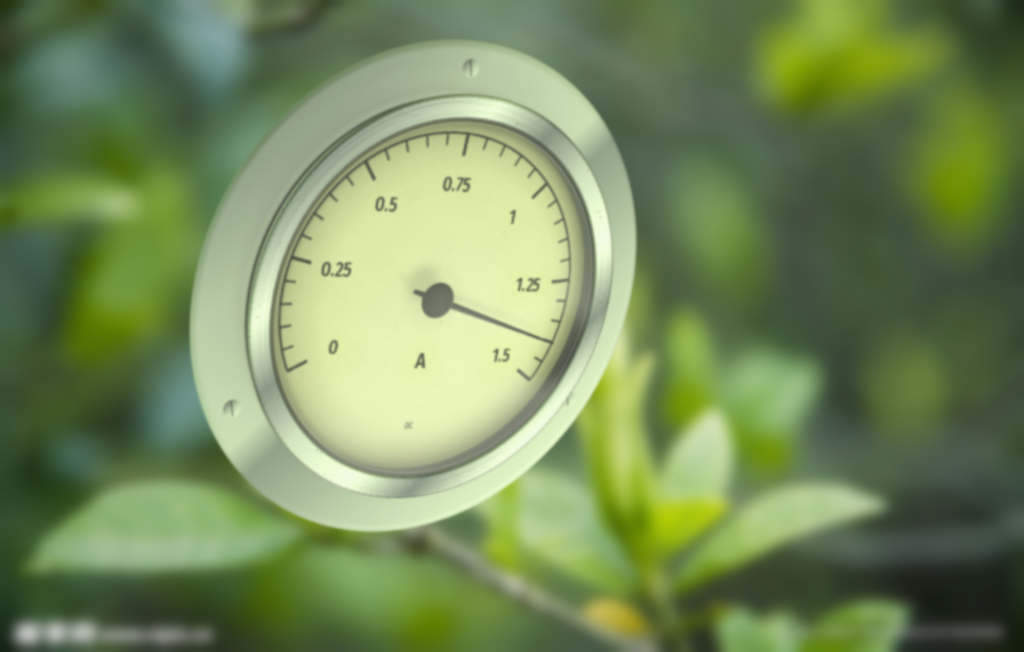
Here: 1.4 A
